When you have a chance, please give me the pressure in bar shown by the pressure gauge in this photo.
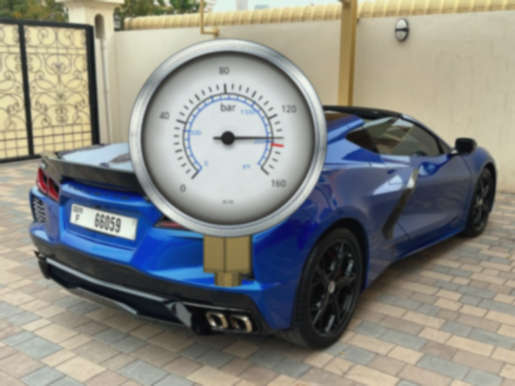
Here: 135 bar
